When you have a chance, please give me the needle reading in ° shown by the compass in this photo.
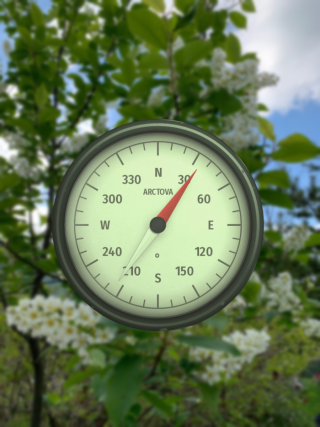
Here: 35 °
